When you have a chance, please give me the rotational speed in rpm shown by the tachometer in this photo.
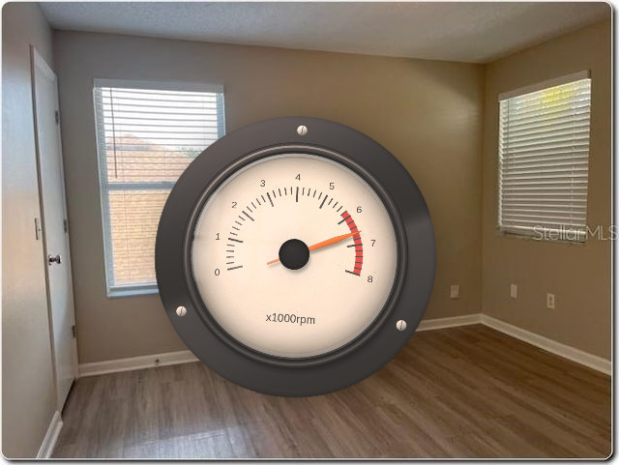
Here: 6600 rpm
